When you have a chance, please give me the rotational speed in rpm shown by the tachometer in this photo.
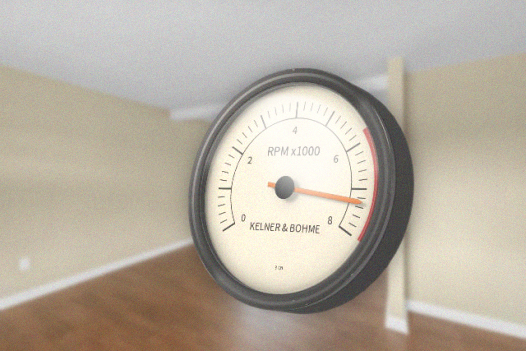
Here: 7300 rpm
